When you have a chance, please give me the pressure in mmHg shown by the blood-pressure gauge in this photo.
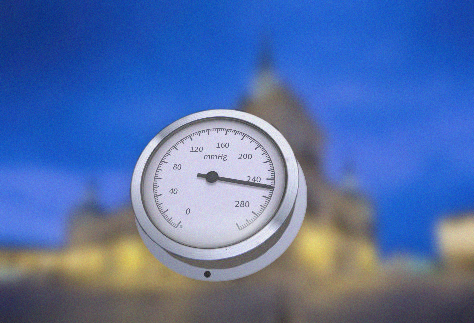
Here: 250 mmHg
